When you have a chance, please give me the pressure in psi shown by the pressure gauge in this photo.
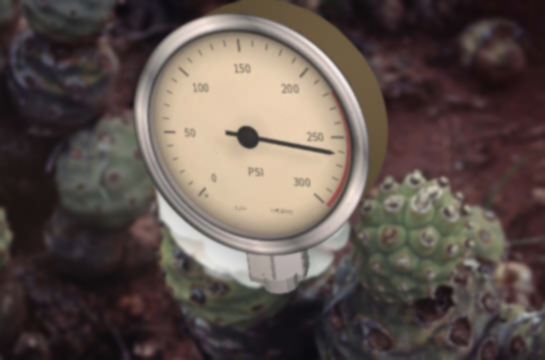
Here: 260 psi
